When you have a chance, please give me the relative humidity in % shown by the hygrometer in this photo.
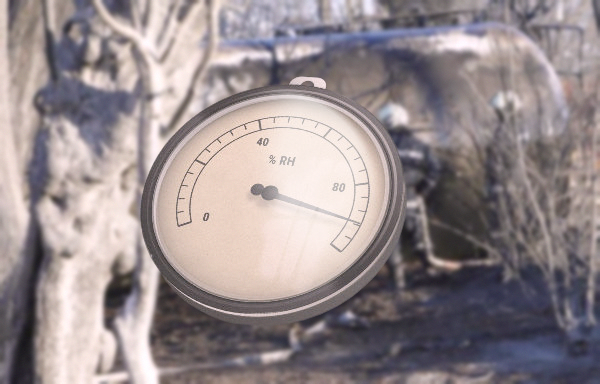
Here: 92 %
